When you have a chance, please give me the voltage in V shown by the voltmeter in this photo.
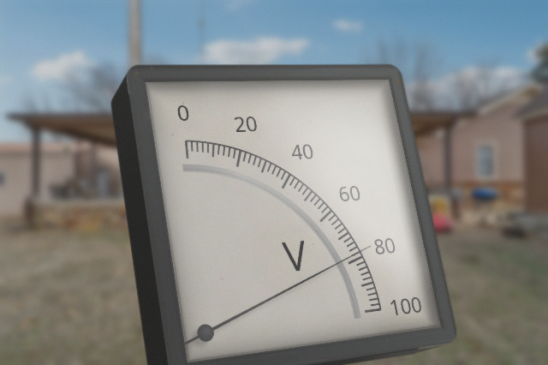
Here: 78 V
